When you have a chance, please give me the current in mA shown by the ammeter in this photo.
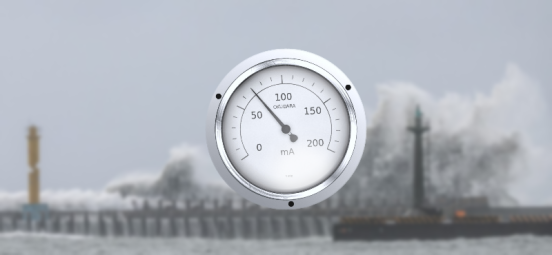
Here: 70 mA
